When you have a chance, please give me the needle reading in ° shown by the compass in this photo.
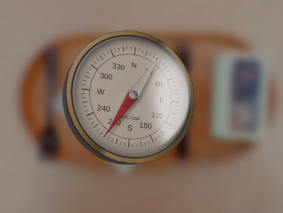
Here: 210 °
